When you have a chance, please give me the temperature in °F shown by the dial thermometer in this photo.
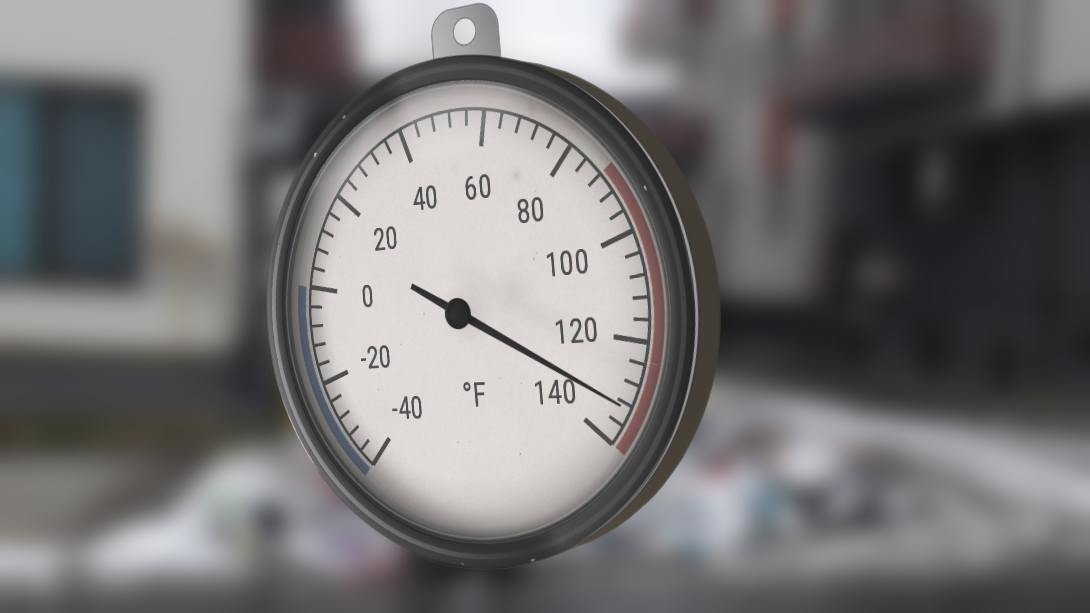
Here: 132 °F
